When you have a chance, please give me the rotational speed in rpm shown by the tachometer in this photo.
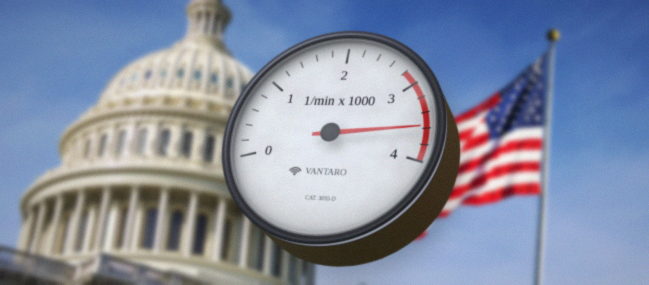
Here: 3600 rpm
